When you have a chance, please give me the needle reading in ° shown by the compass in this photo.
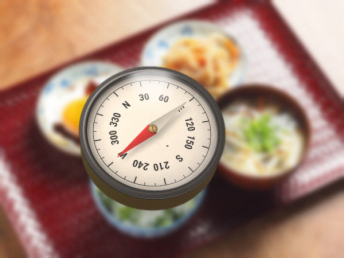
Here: 270 °
